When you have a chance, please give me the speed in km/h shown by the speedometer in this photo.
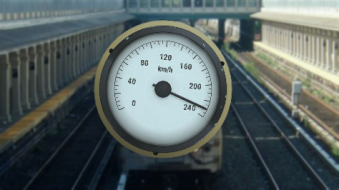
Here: 230 km/h
